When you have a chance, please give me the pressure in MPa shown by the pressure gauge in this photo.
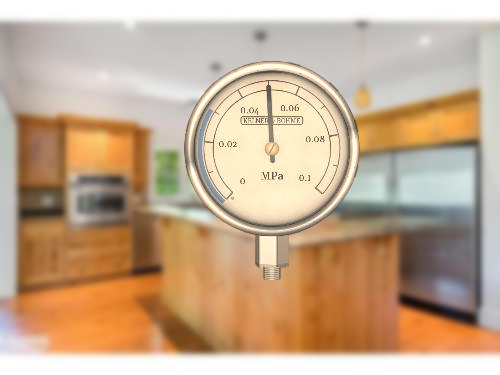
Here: 0.05 MPa
